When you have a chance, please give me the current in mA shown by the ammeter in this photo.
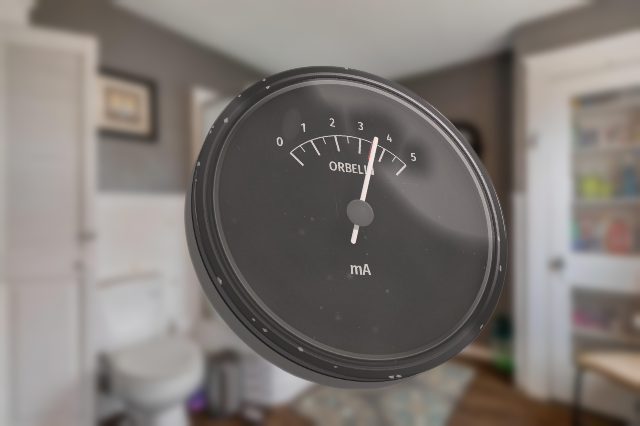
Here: 3.5 mA
